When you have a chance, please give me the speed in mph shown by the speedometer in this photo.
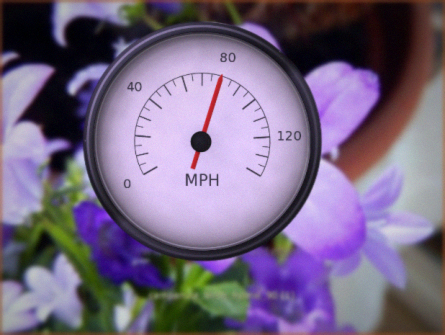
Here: 80 mph
